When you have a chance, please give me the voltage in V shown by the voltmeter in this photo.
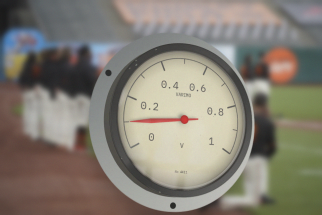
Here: 0.1 V
